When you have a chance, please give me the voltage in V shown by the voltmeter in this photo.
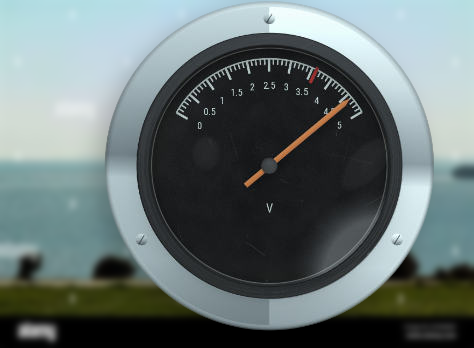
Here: 4.6 V
